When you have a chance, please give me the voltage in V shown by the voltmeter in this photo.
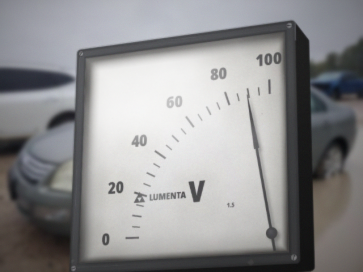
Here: 90 V
